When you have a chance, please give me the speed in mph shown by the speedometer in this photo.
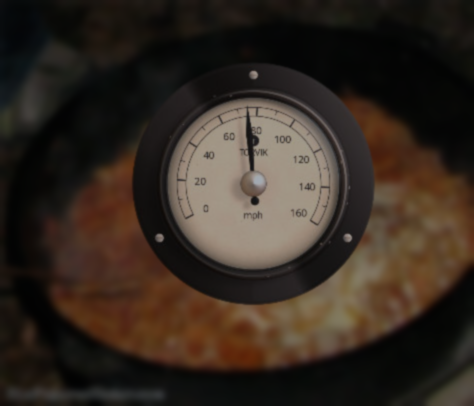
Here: 75 mph
